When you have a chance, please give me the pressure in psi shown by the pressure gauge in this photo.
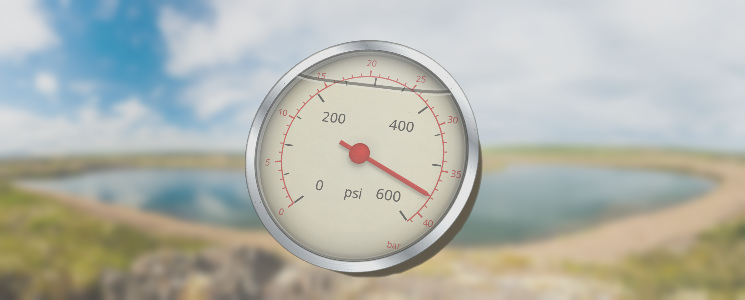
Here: 550 psi
